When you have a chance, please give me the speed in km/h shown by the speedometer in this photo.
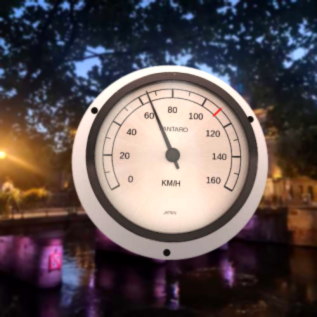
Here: 65 km/h
